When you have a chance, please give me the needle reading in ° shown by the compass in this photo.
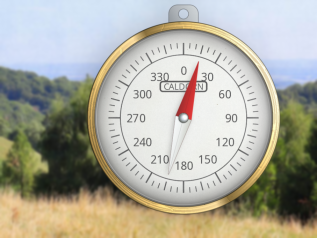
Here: 15 °
